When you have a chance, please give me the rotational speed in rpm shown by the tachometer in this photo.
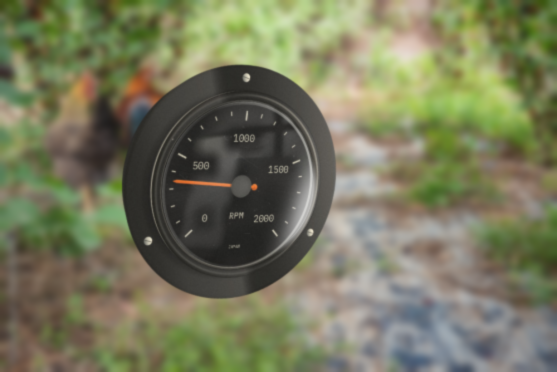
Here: 350 rpm
